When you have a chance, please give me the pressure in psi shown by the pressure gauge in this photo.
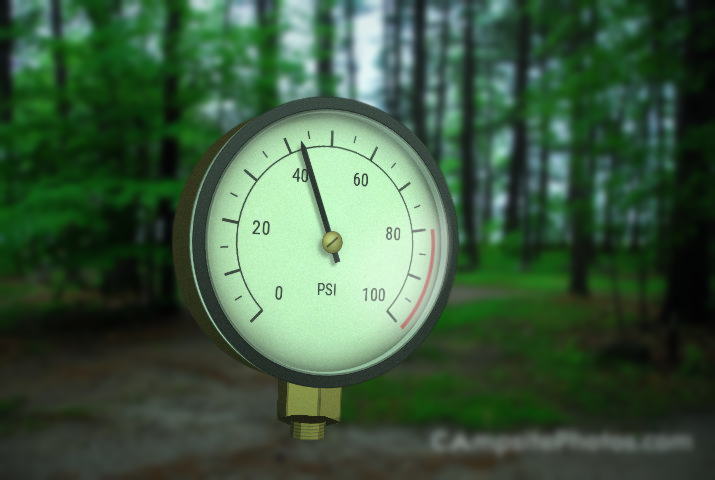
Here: 42.5 psi
